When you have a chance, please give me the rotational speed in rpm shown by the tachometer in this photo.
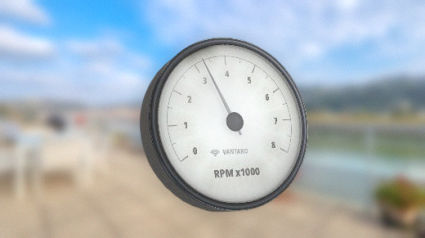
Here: 3250 rpm
